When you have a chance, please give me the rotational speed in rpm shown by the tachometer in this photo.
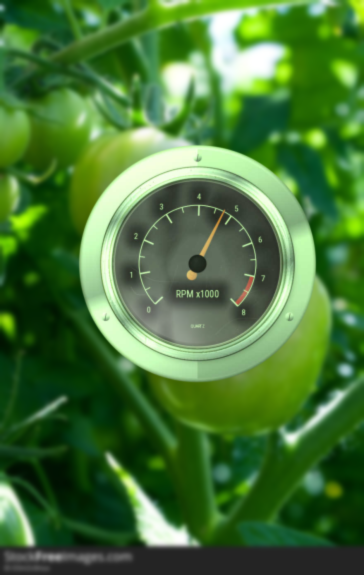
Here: 4750 rpm
